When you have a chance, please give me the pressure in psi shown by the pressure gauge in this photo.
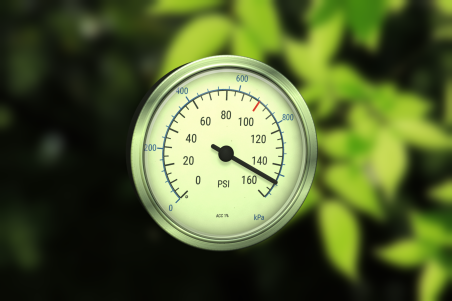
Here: 150 psi
